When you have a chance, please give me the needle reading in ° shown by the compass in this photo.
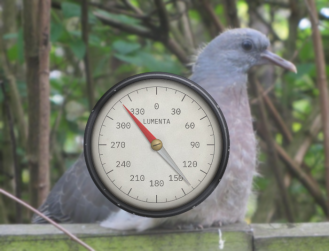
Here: 320 °
